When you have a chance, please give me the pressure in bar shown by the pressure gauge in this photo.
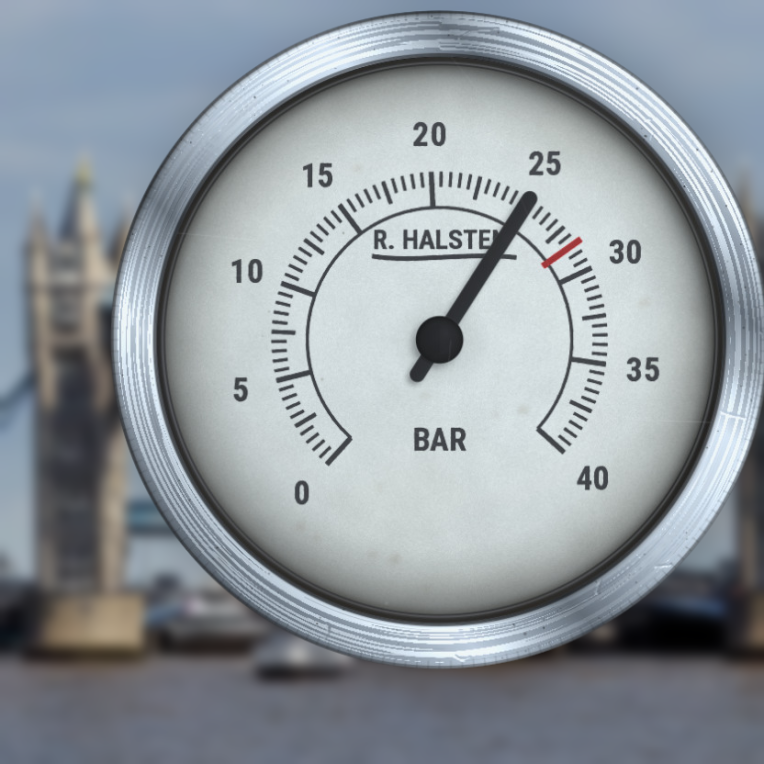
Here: 25.25 bar
